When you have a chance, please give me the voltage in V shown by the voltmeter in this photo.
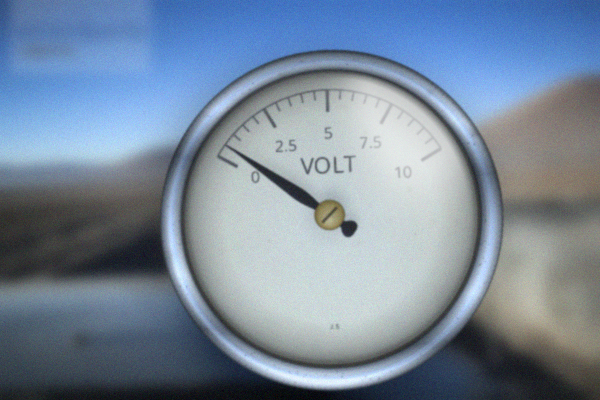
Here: 0.5 V
